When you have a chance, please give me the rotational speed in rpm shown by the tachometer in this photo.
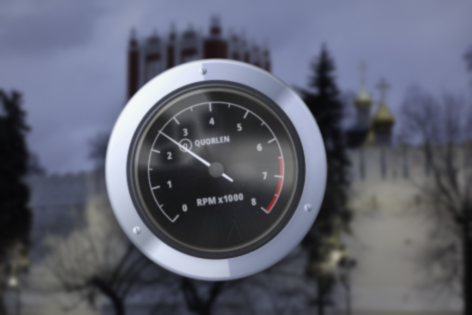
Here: 2500 rpm
